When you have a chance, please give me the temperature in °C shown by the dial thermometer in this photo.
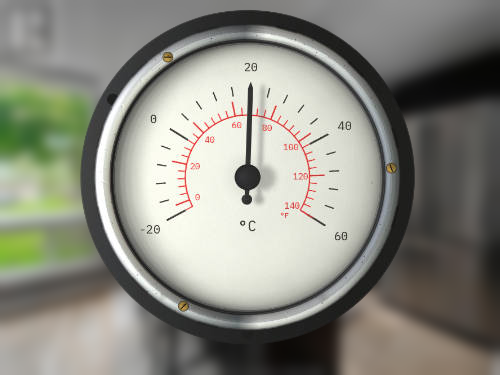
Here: 20 °C
